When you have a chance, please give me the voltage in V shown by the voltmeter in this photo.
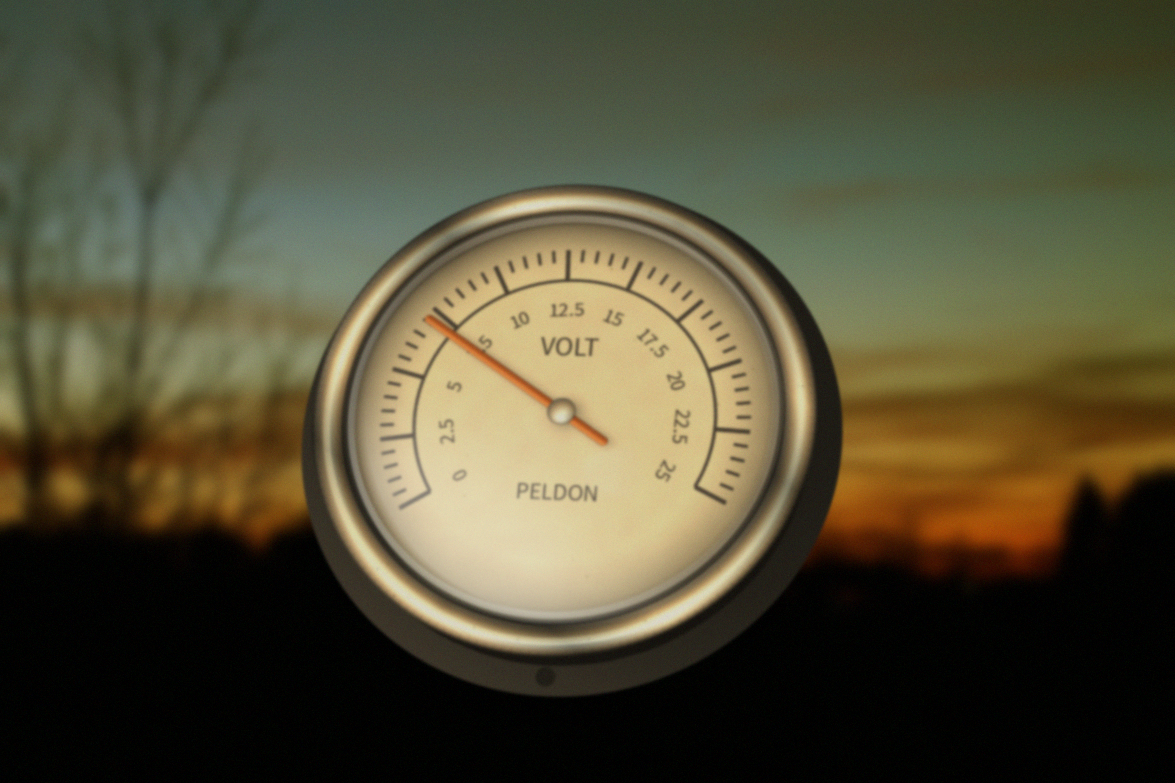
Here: 7 V
